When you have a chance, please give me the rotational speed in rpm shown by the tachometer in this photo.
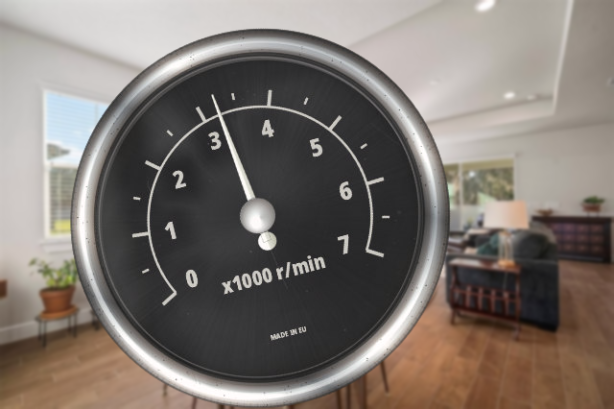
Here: 3250 rpm
